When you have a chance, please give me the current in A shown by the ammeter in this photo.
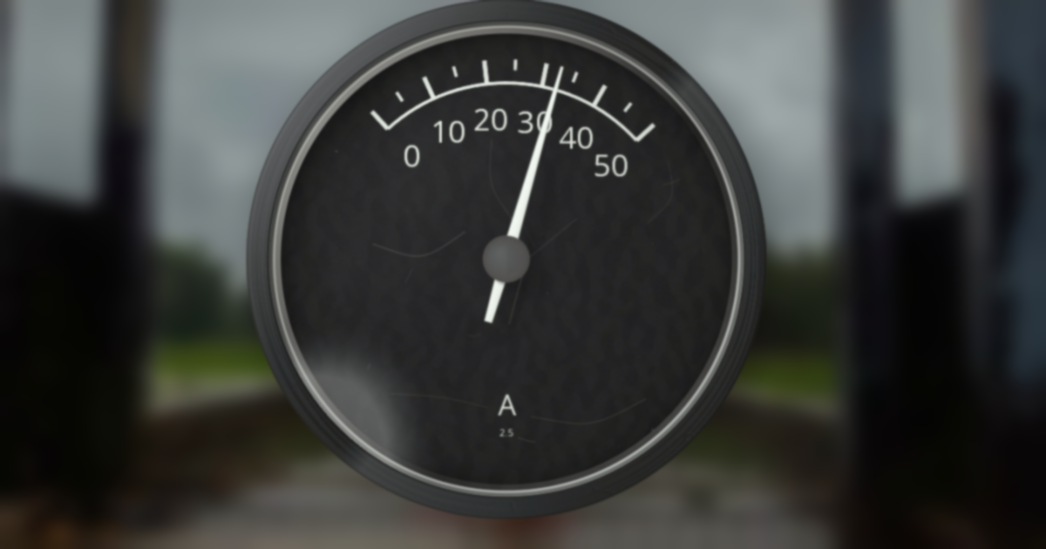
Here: 32.5 A
